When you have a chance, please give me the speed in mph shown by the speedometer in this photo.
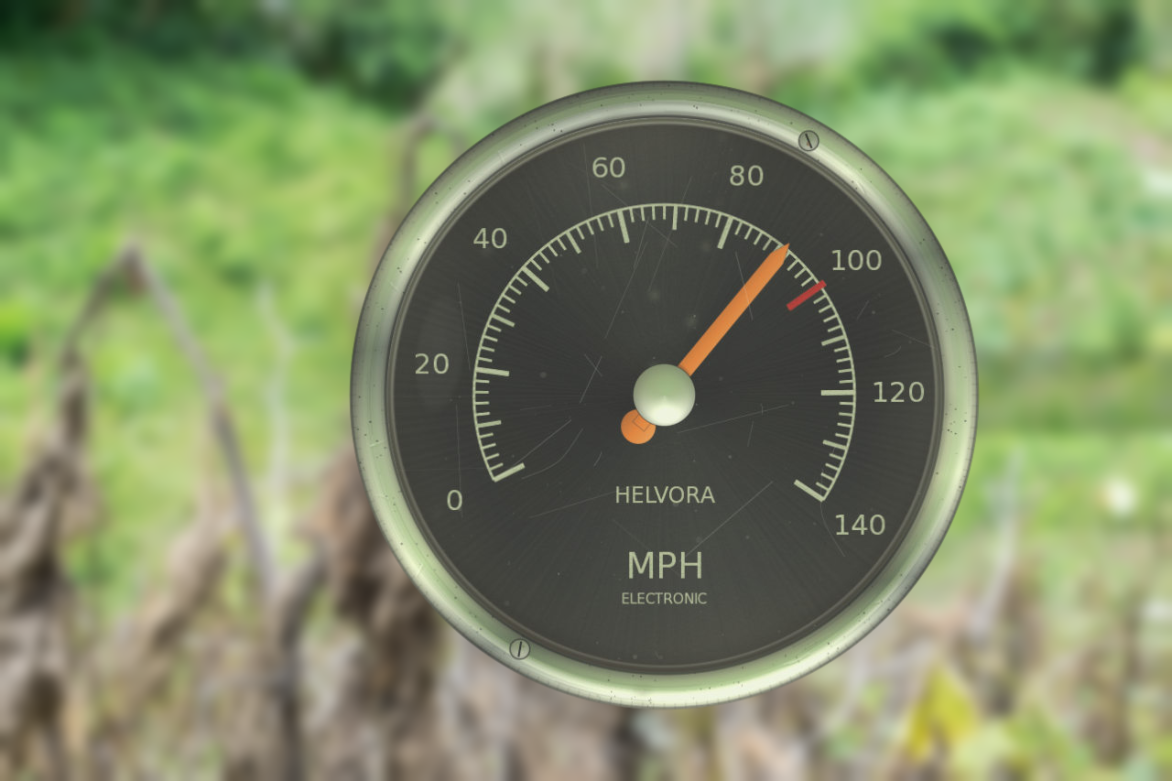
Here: 91 mph
